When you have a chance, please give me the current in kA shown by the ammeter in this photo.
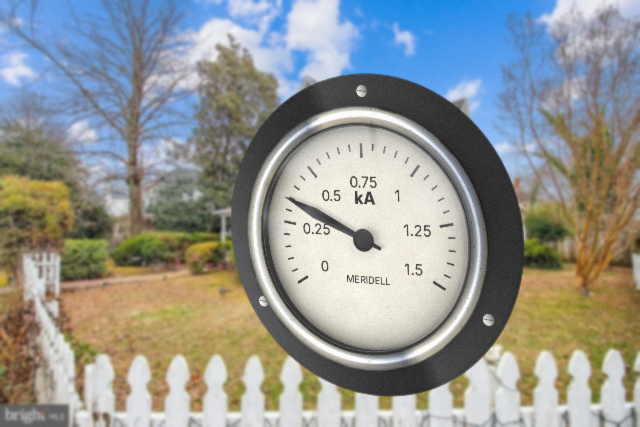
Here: 0.35 kA
